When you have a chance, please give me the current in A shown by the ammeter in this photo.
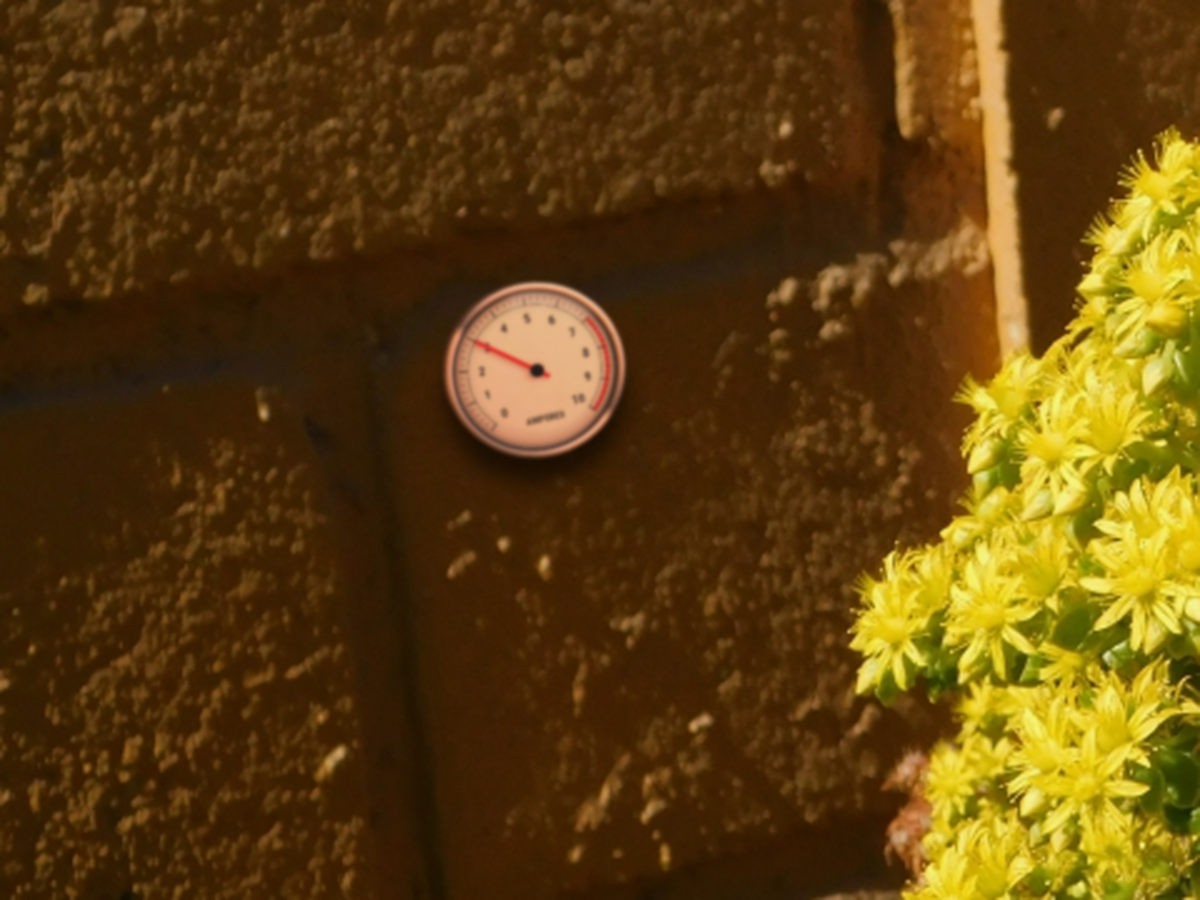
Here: 3 A
